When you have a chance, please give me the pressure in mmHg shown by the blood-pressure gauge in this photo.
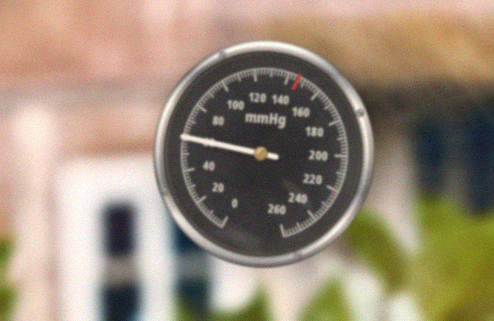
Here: 60 mmHg
